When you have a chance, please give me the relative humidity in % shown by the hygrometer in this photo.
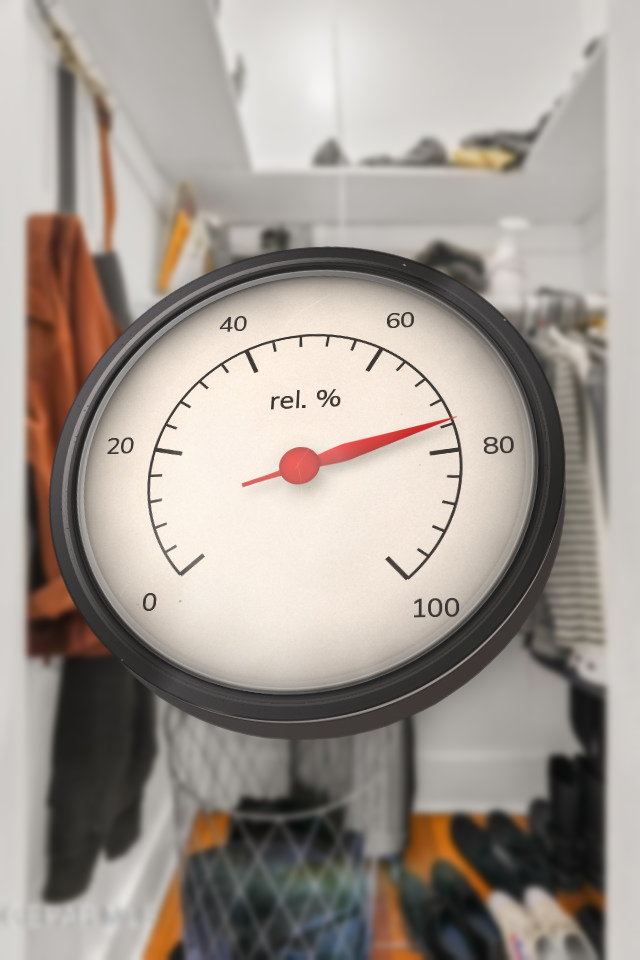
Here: 76 %
